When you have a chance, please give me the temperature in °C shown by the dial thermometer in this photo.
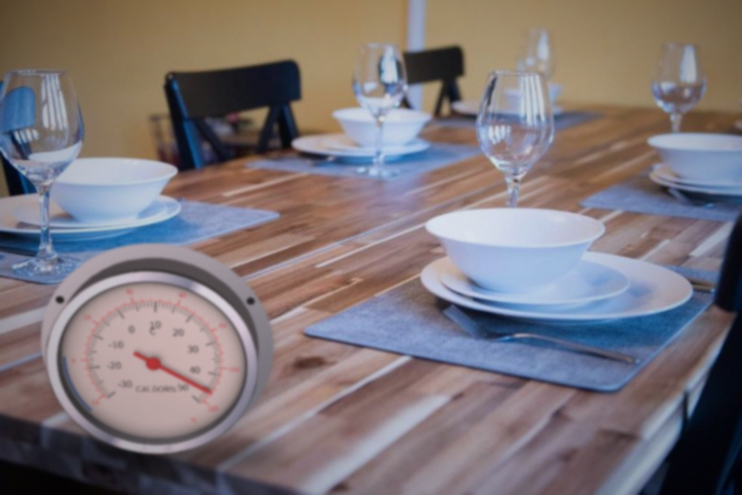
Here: 45 °C
